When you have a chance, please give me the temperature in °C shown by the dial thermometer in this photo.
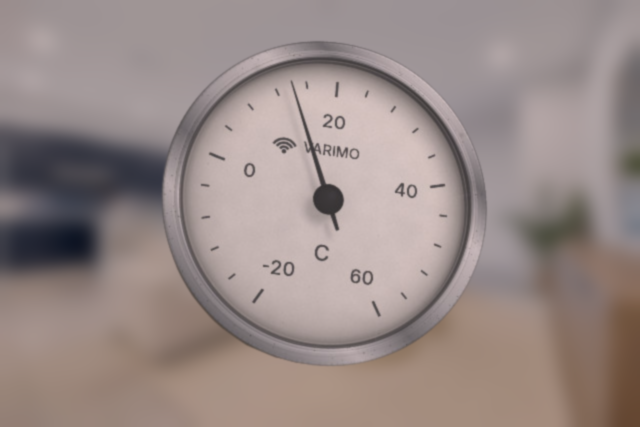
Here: 14 °C
